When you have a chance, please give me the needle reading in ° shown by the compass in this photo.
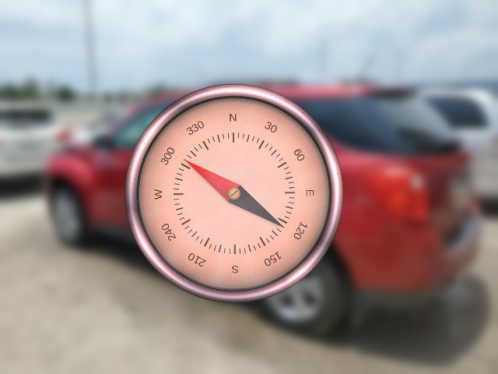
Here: 305 °
